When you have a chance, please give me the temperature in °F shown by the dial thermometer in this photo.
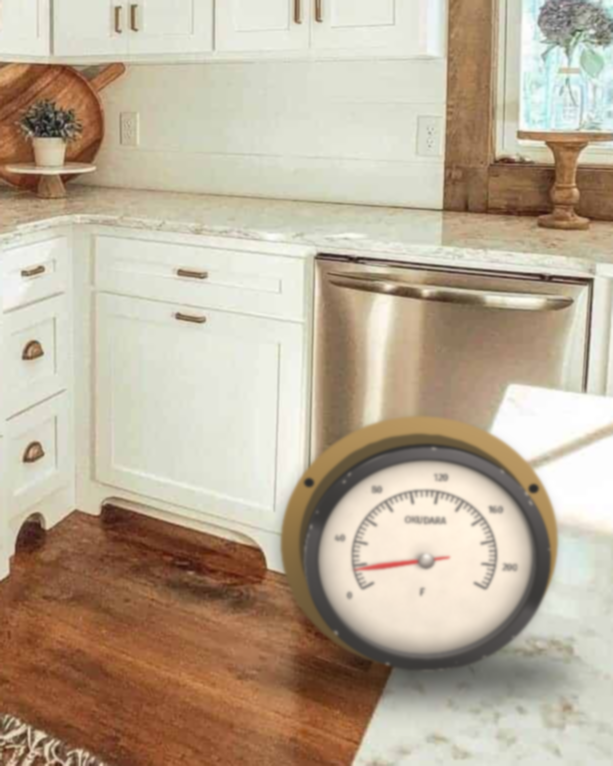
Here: 20 °F
